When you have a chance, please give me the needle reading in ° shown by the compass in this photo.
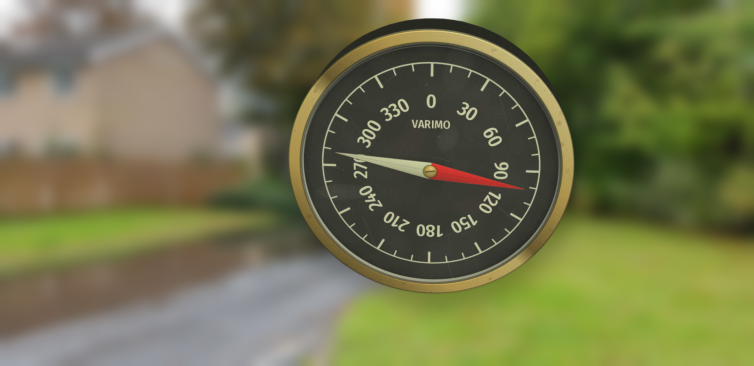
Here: 100 °
